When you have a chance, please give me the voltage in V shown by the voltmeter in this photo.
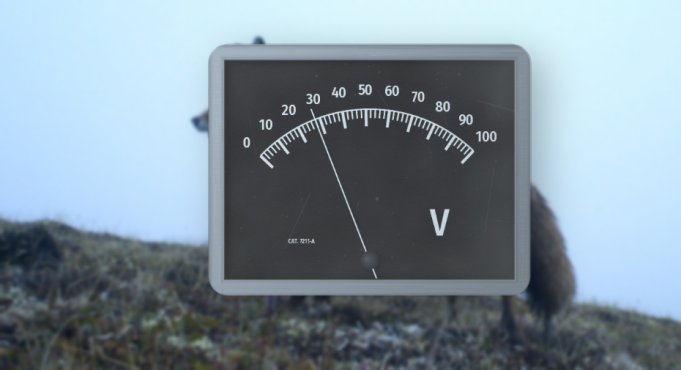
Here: 28 V
